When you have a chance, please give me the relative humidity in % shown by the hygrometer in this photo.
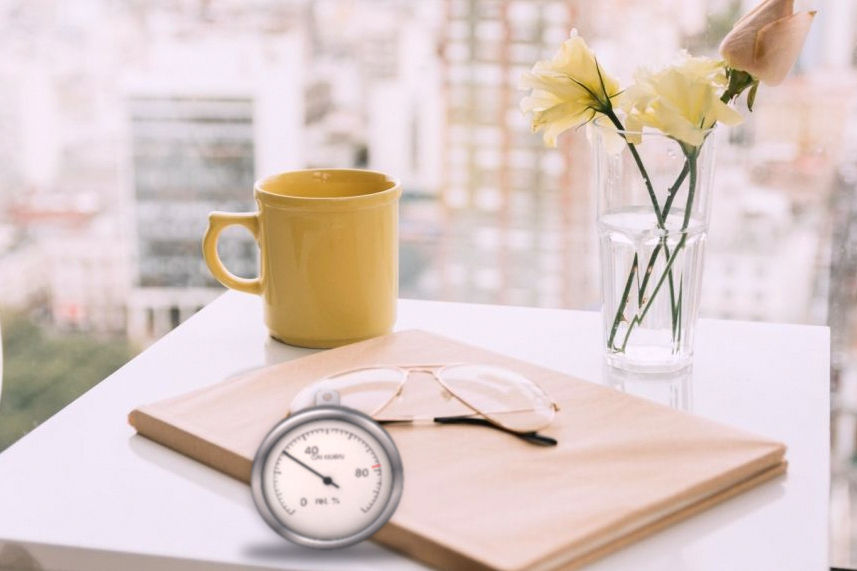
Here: 30 %
